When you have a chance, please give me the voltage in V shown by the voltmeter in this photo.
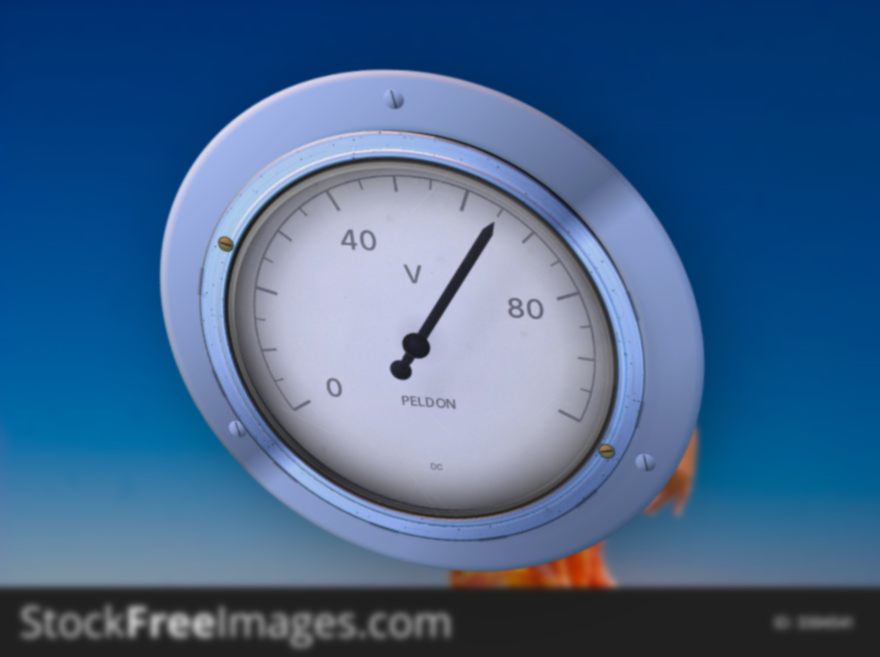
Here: 65 V
